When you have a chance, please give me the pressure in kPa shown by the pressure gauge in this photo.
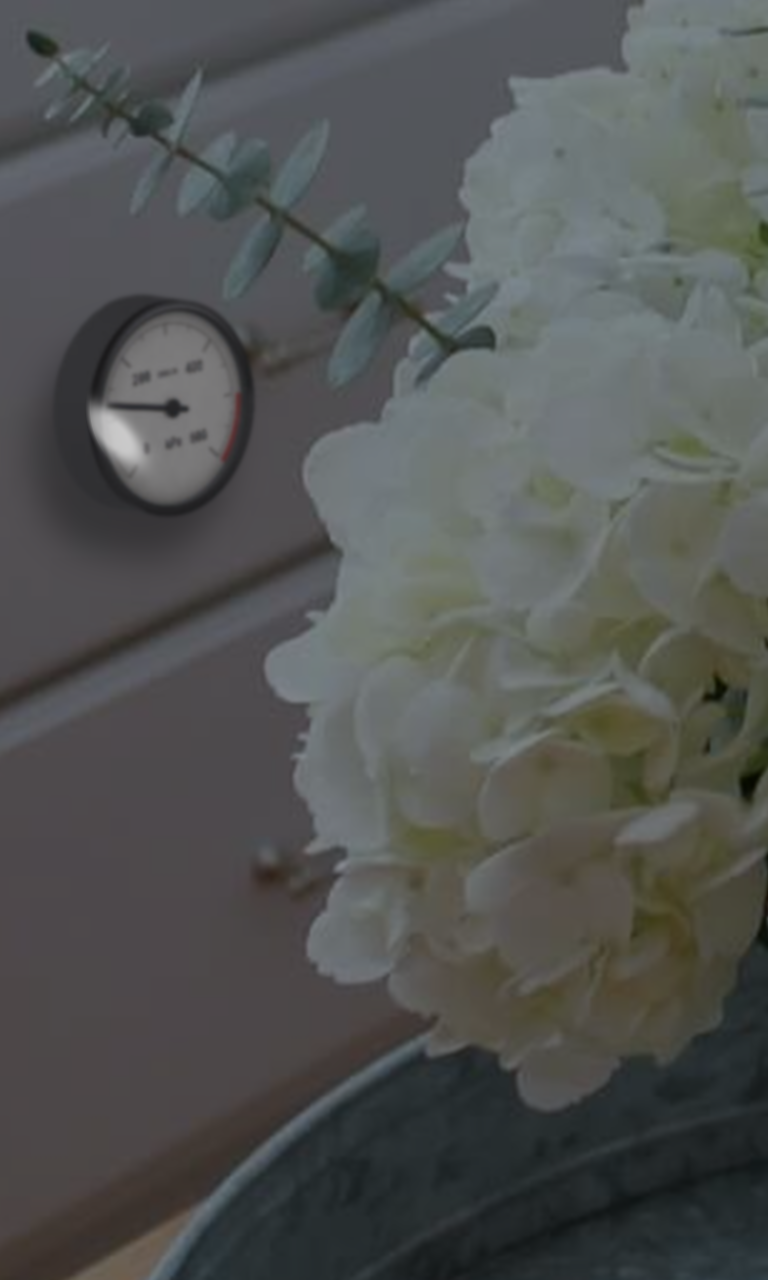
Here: 125 kPa
